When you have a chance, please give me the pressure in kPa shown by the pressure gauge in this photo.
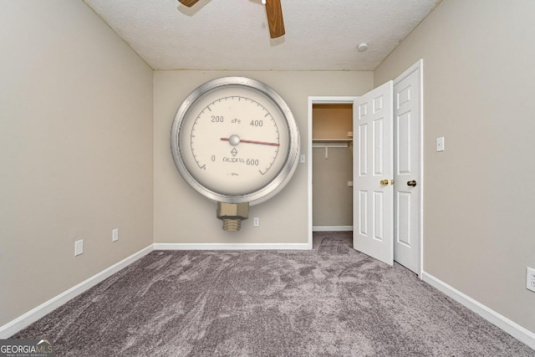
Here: 500 kPa
